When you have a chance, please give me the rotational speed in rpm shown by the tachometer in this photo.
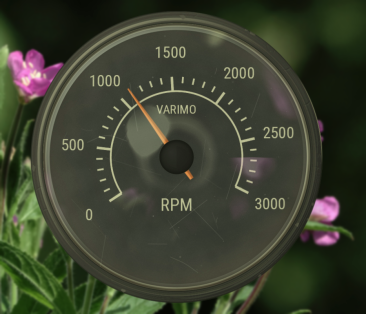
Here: 1100 rpm
